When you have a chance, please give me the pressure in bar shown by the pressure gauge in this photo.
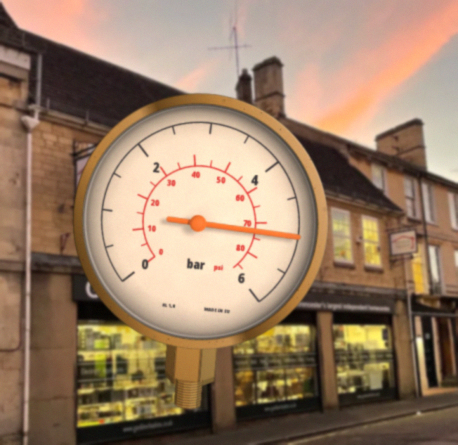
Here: 5 bar
